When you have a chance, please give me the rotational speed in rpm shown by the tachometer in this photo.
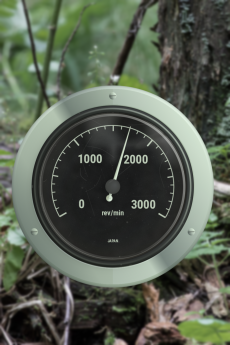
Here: 1700 rpm
